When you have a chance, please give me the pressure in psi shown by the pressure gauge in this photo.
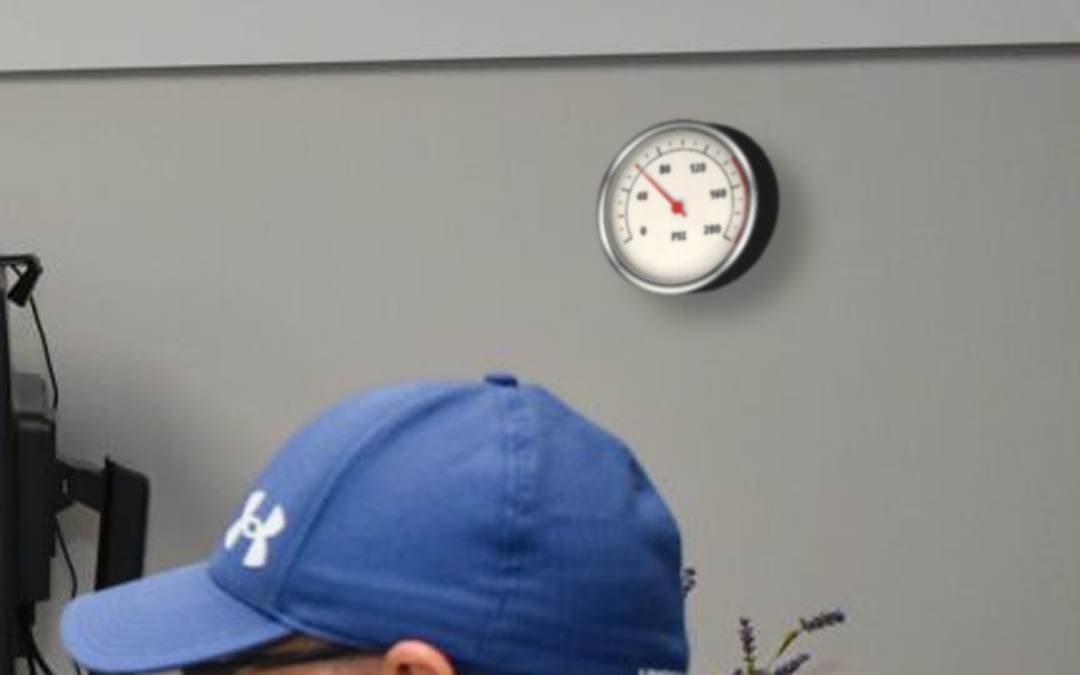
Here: 60 psi
